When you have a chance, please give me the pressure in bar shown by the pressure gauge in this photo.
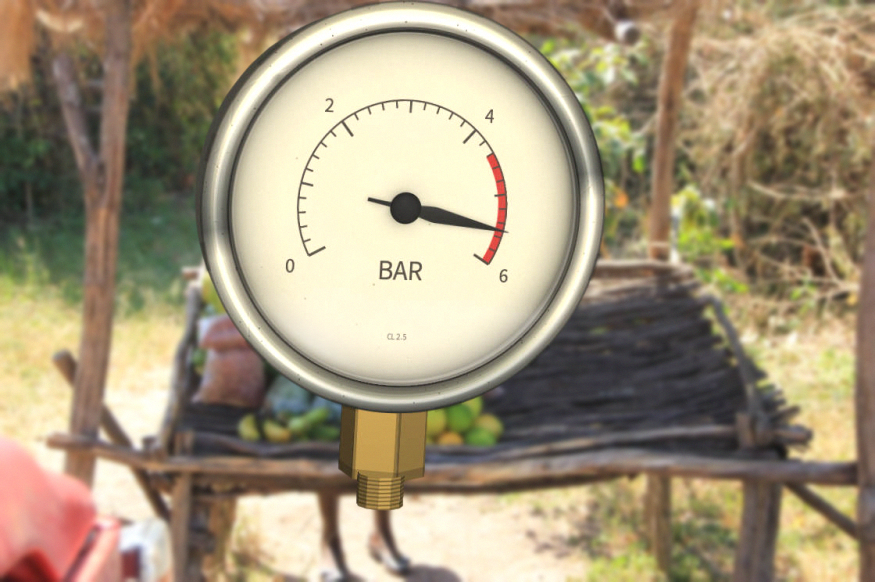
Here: 5.5 bar
